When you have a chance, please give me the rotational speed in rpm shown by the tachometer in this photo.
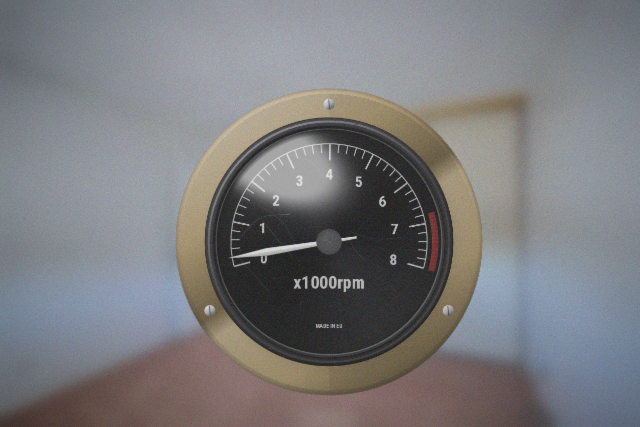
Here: 200 rpm
